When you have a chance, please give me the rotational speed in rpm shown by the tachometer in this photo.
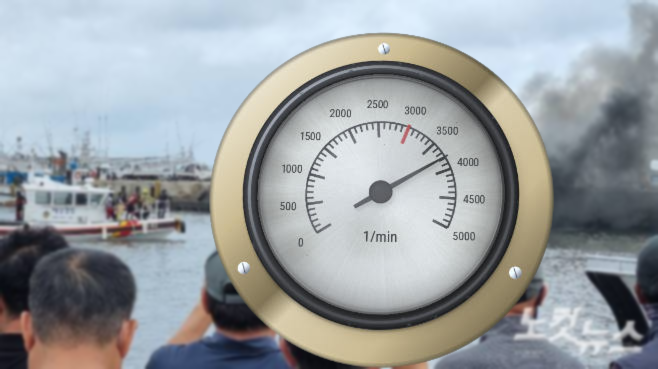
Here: 3800 rpm
